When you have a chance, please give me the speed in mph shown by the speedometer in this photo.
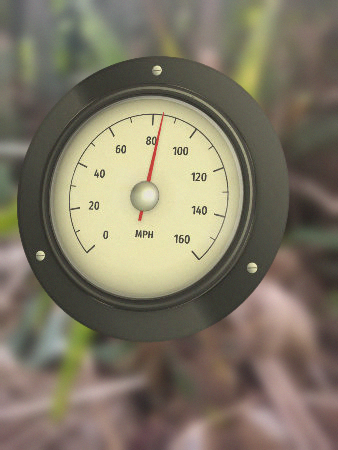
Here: 85 mph
